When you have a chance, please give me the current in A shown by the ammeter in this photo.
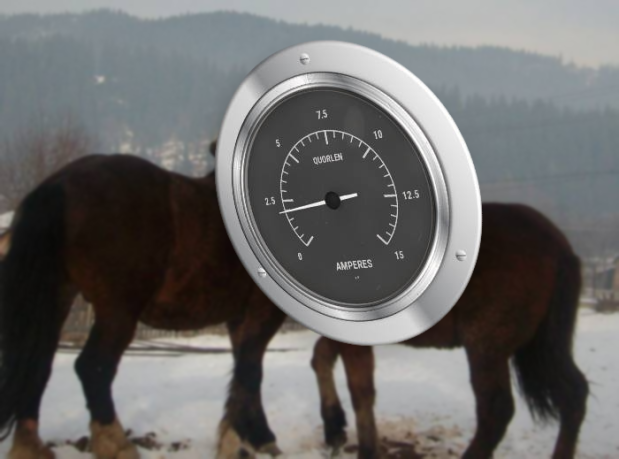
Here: 2 A
